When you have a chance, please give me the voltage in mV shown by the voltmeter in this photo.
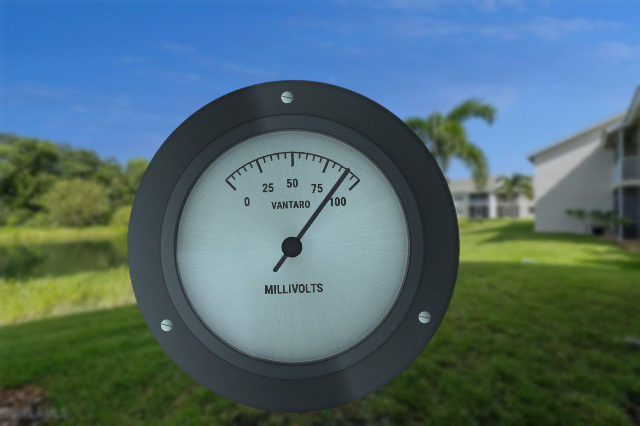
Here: 90 mV
